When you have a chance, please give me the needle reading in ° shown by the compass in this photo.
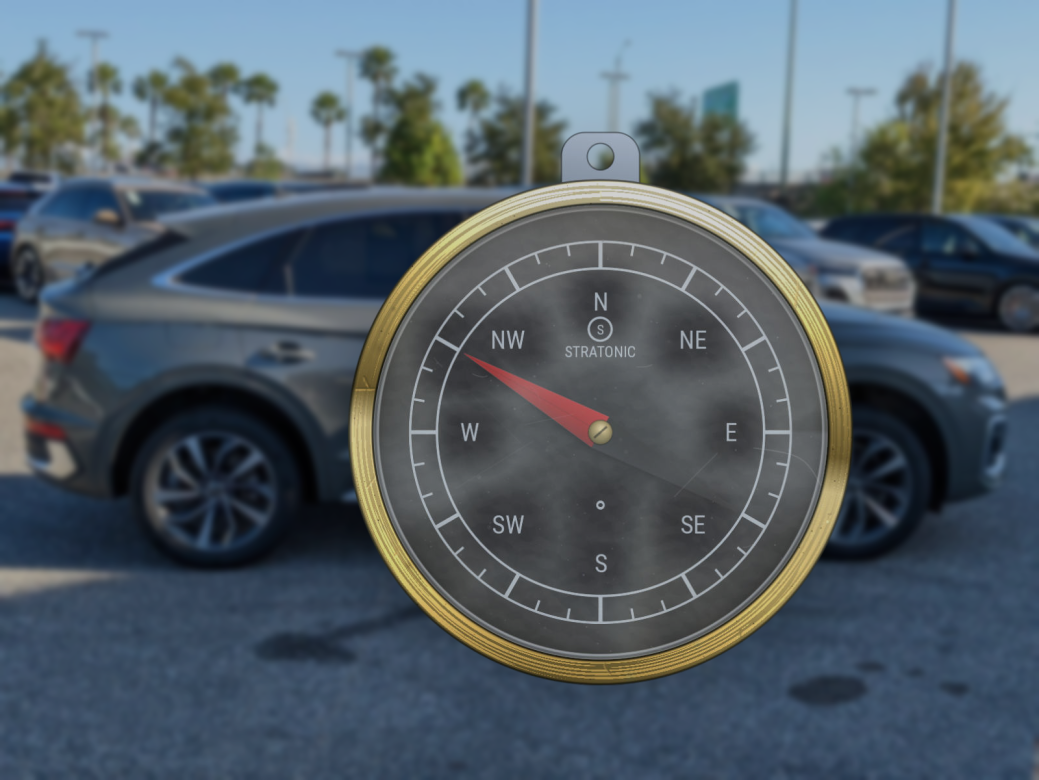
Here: 300 °
